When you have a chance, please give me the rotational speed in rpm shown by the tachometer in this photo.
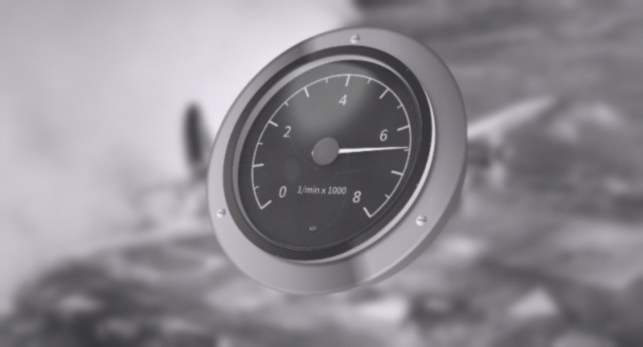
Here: 6500 rpm
